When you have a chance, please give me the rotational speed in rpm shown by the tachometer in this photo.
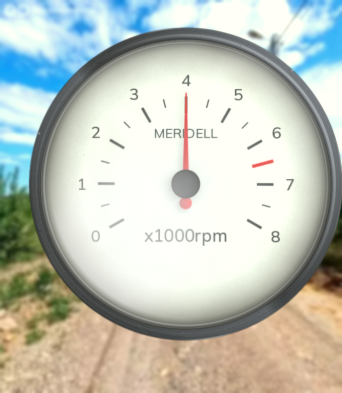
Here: 4000 rpm
